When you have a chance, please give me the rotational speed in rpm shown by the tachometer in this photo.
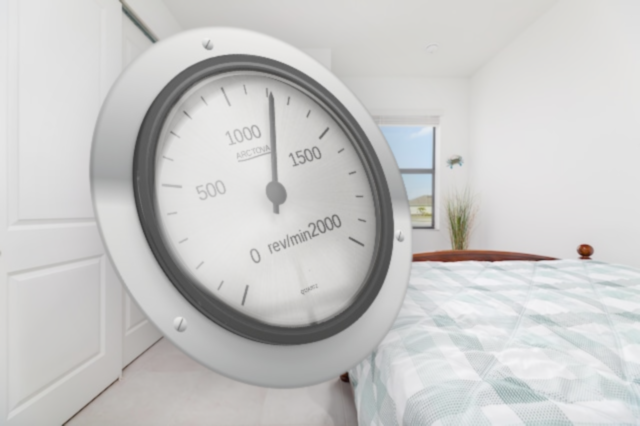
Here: 1200 rpm
